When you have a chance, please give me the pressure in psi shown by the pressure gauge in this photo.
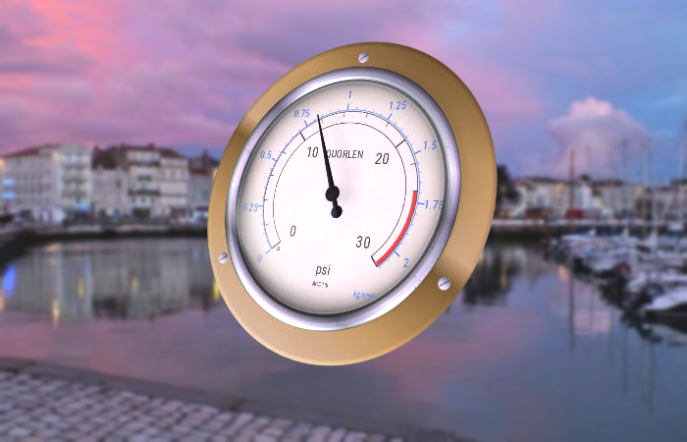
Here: 12 psi
